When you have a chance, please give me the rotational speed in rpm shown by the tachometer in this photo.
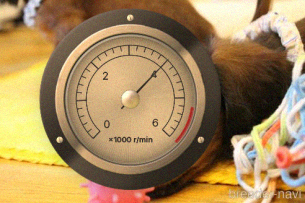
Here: 4000 rpm
